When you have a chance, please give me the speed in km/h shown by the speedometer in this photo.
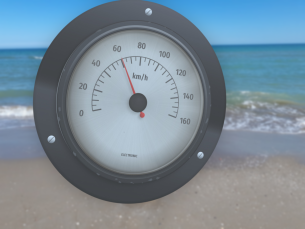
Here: 60 km/h
